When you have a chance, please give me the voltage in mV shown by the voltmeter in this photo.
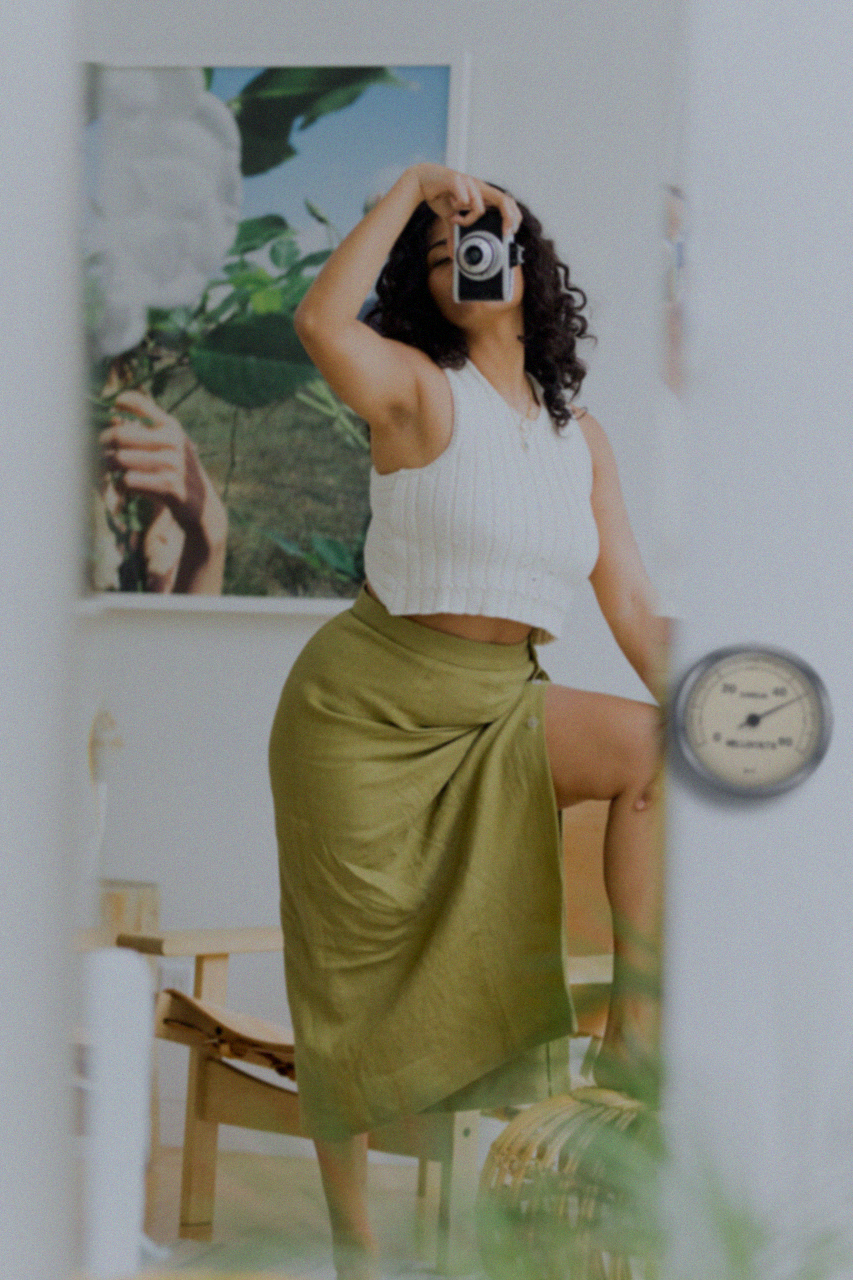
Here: 45 mV
